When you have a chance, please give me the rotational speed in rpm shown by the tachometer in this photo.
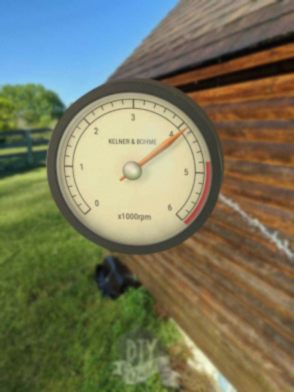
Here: 4100 rpm
